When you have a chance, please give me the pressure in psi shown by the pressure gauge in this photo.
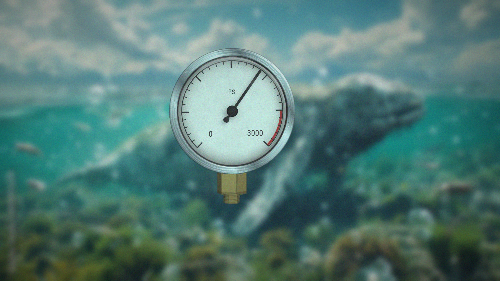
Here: 1900 psi
